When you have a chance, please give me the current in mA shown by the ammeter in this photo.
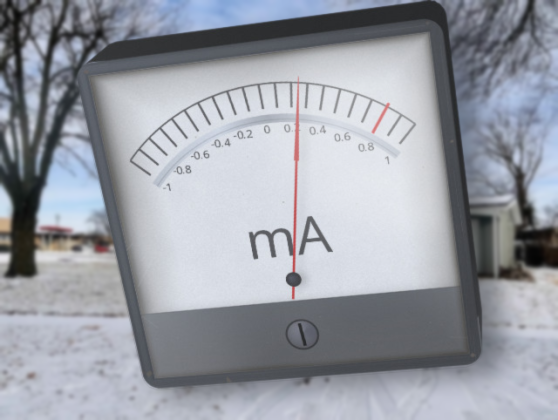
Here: 0.25 mA
